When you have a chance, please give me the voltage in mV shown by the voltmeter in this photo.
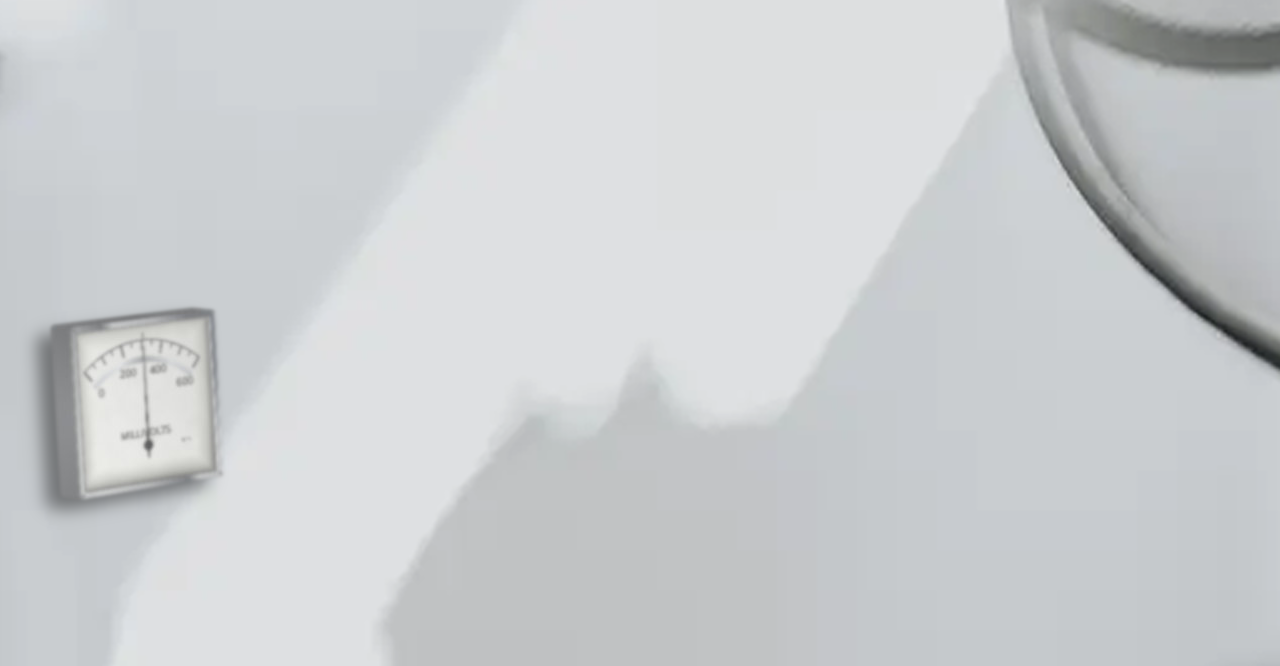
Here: 300 mV
